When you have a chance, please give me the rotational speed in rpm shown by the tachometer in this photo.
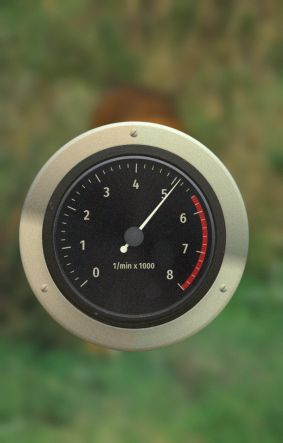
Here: 5100 rpm
